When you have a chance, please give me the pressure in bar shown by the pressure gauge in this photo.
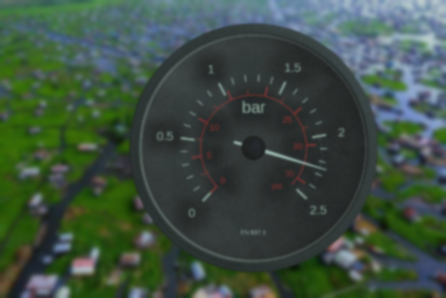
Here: 2.25 bar
